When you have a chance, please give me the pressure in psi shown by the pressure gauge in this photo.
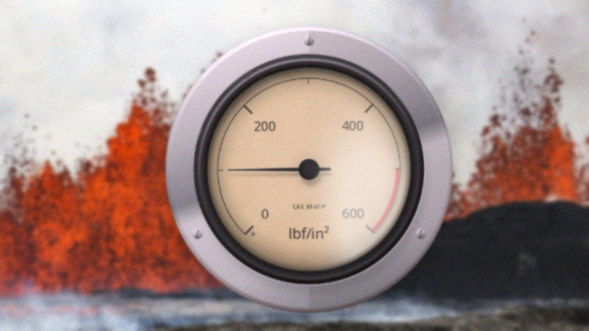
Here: 100 psi
